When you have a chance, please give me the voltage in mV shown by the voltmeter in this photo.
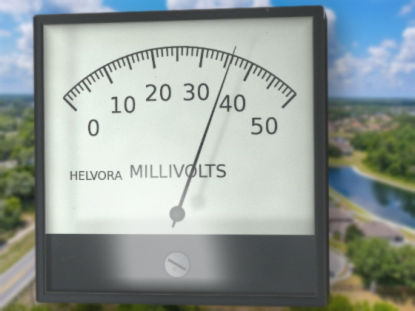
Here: 36 mV
